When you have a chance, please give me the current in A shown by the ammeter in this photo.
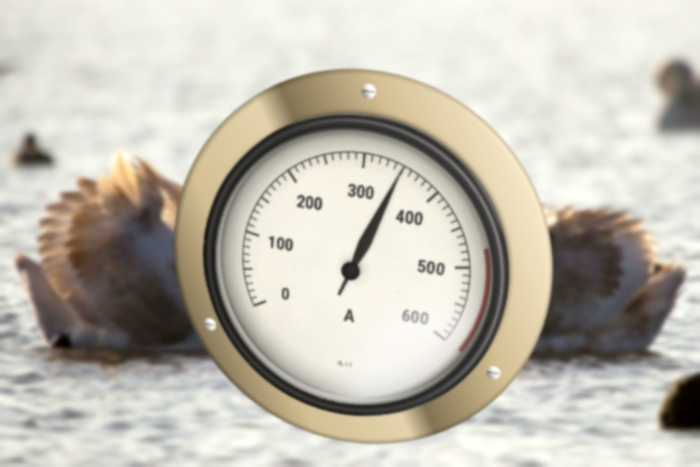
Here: 350 A
